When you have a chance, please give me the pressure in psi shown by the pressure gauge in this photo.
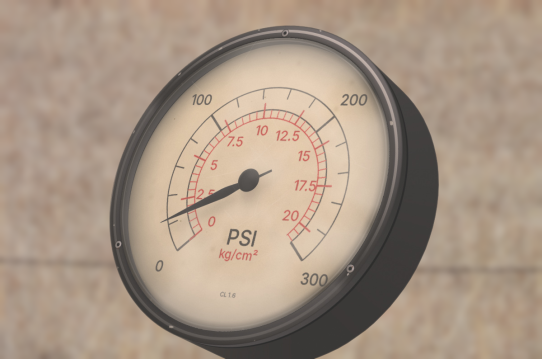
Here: 20 psi
